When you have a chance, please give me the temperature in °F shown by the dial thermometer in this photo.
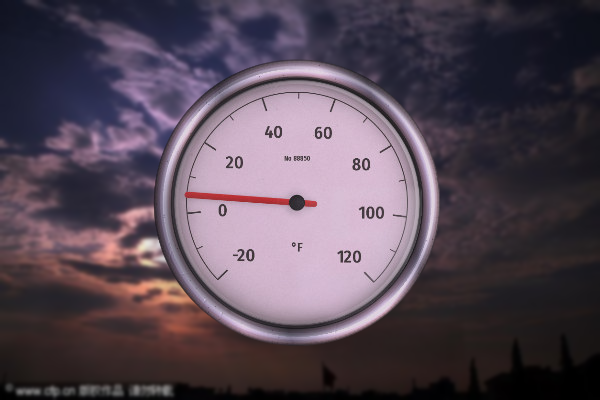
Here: 5 °F
